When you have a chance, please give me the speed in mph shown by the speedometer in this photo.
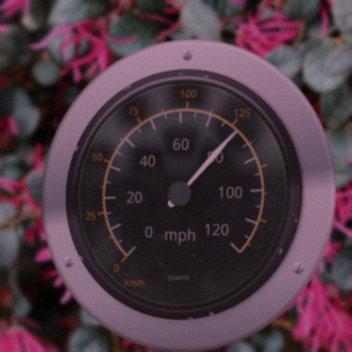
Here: 80 mph
